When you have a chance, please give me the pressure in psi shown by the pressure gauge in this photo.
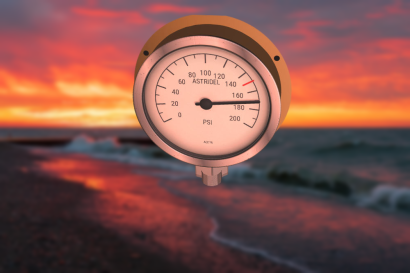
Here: 170 psi
